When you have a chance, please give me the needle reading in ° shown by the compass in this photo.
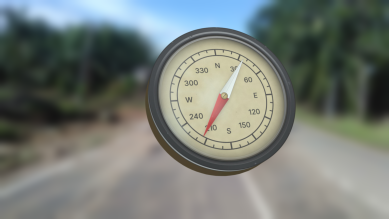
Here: 215 °
